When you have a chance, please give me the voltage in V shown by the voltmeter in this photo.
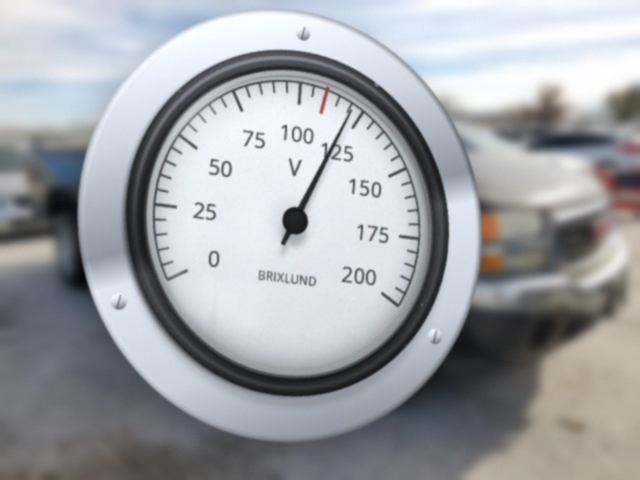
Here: 120 V
